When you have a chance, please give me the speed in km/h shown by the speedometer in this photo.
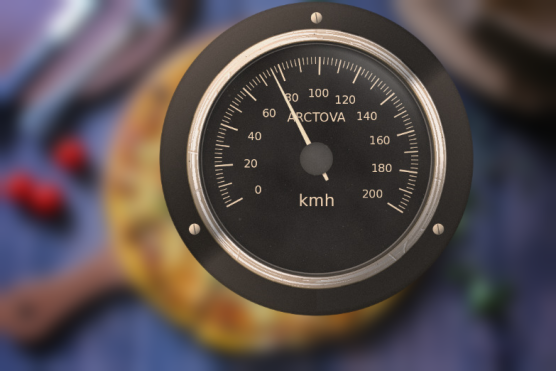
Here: 76 km/h
